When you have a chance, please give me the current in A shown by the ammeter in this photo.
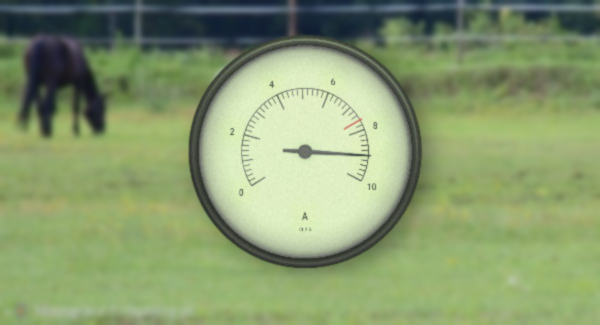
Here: 9 A
